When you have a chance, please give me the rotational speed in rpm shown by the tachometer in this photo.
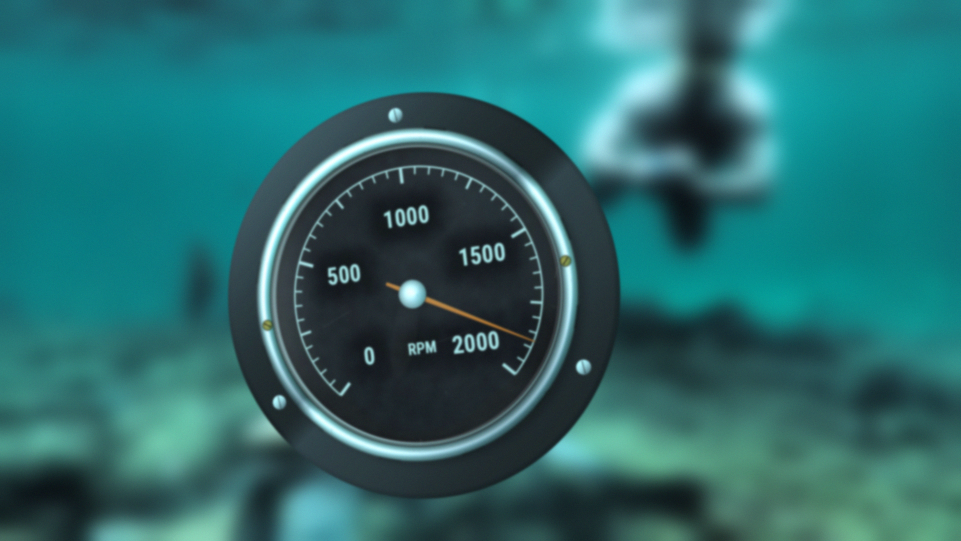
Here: 1875 rpm
